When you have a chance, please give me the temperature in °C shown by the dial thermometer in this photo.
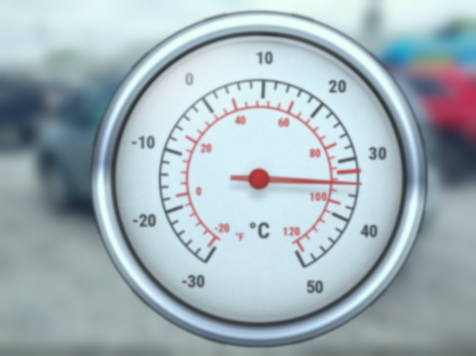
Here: 34 °C
